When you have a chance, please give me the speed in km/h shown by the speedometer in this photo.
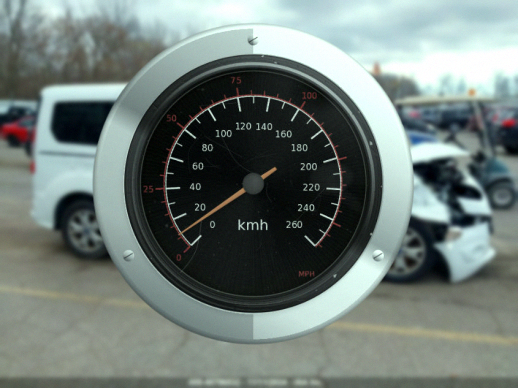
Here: 10 km/h
